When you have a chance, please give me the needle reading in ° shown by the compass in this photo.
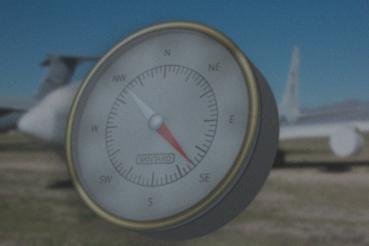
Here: 135 °
